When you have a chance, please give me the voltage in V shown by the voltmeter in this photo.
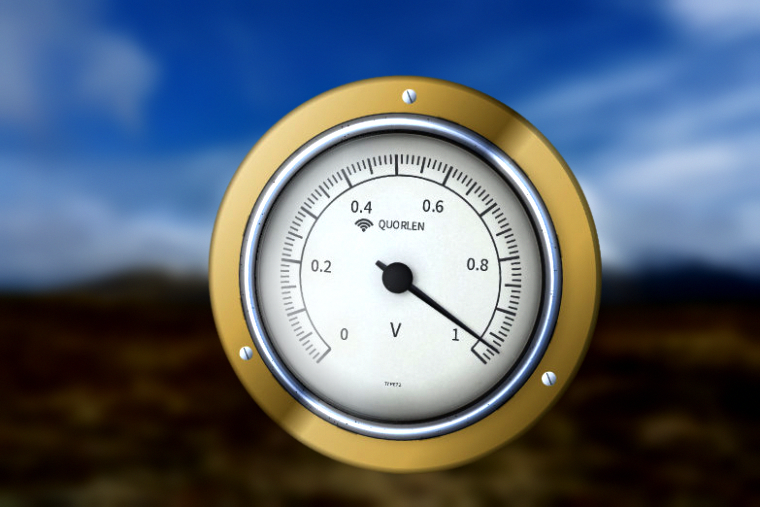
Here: 0.97 V
